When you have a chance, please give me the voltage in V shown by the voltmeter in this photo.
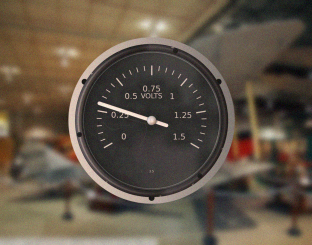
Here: 0.3 V
